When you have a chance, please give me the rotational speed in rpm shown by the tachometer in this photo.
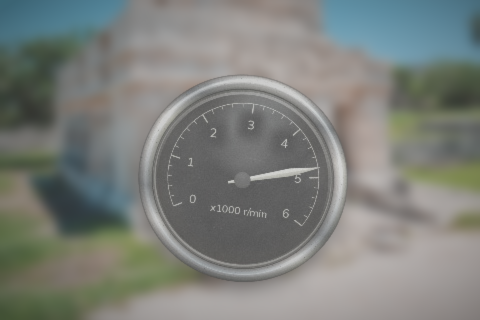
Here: 4800 rpm
